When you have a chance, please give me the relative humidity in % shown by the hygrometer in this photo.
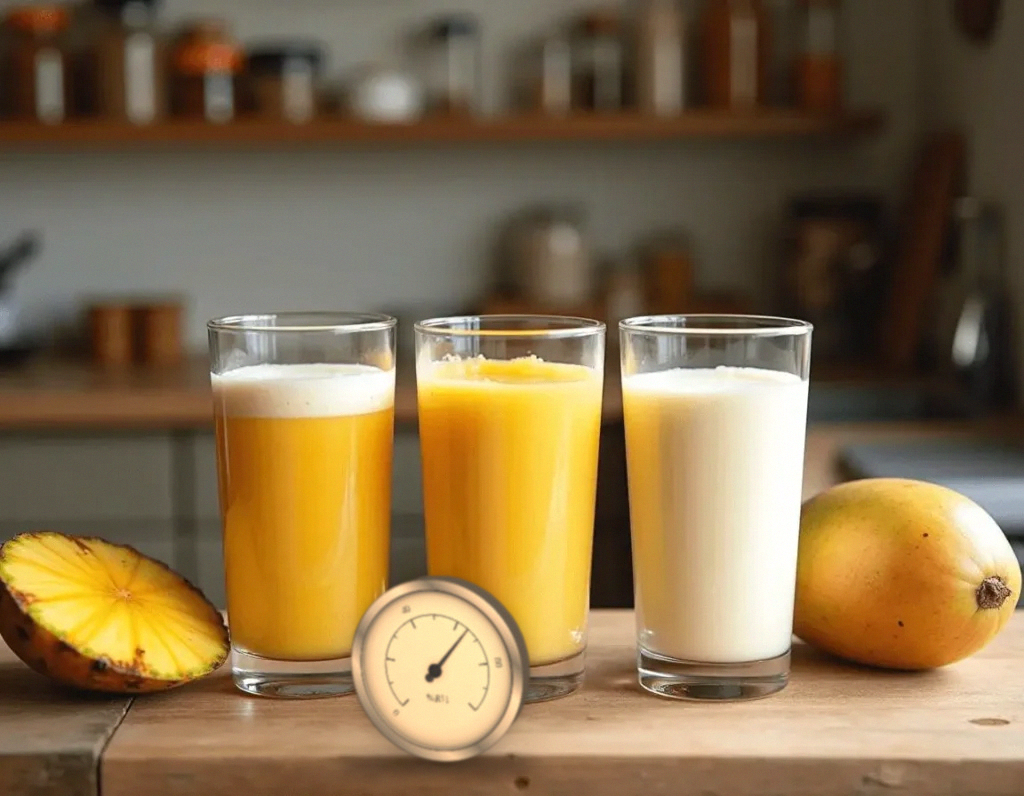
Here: 65 %
